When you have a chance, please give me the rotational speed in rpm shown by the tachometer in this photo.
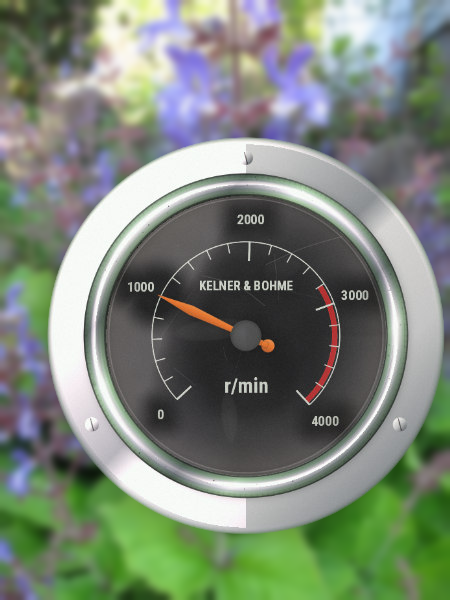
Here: 1000 rpm
